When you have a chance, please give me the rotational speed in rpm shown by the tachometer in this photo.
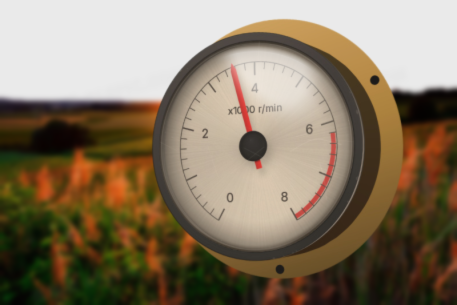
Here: 3600 rpm
